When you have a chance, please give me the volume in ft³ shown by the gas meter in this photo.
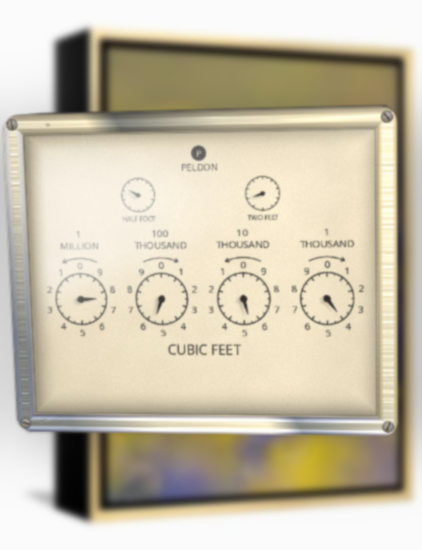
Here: 755400 ft³
